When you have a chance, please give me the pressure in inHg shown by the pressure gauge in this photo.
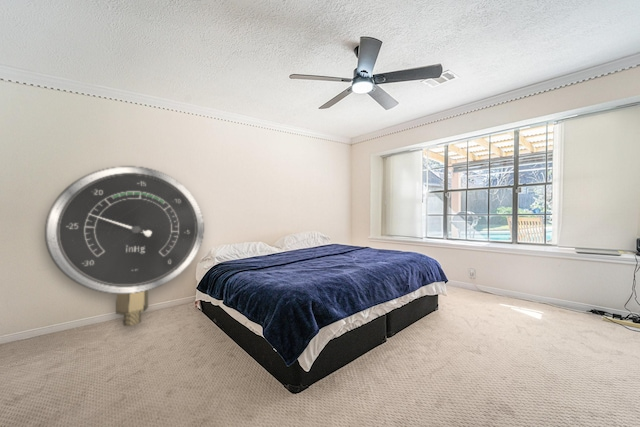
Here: -23 inHg
